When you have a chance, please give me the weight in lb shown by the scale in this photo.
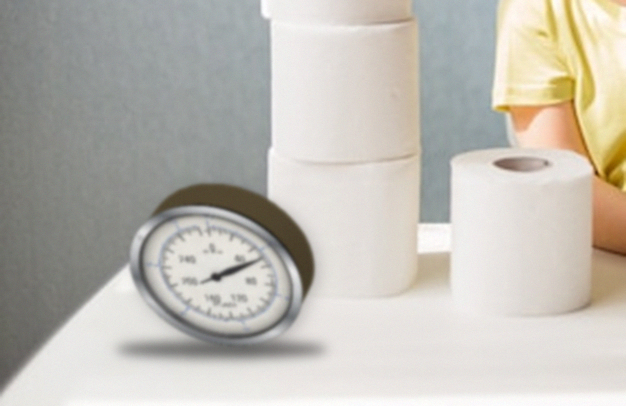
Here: 50 lb
